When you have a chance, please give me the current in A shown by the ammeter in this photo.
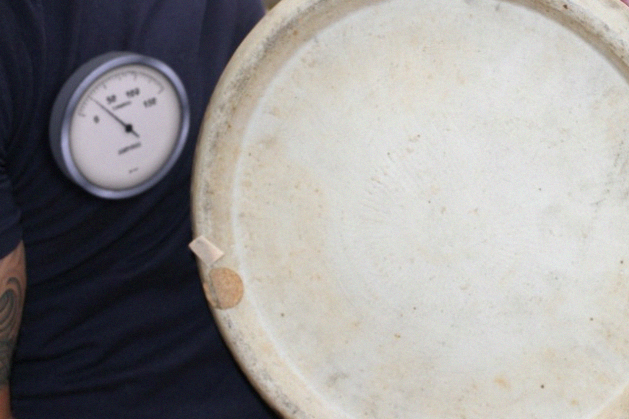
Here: 25 A
